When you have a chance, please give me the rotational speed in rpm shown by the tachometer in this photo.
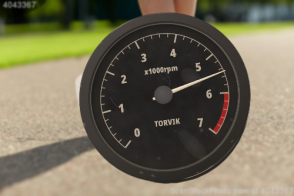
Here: 5500 rpm
